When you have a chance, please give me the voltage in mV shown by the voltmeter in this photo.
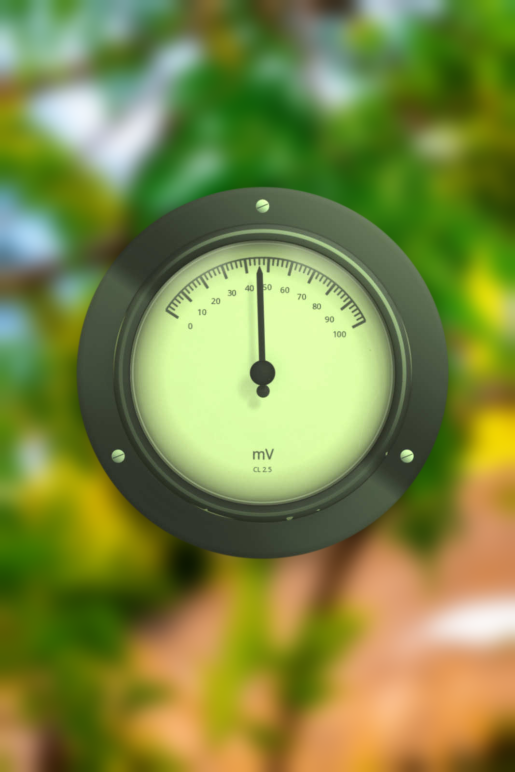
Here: 46 mV
